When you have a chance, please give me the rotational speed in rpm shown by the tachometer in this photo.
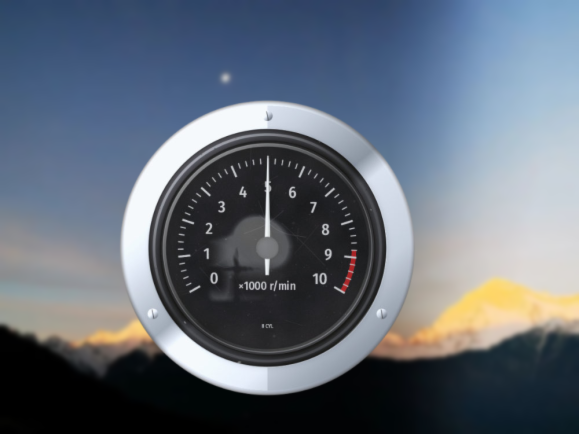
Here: 5000 rpm
